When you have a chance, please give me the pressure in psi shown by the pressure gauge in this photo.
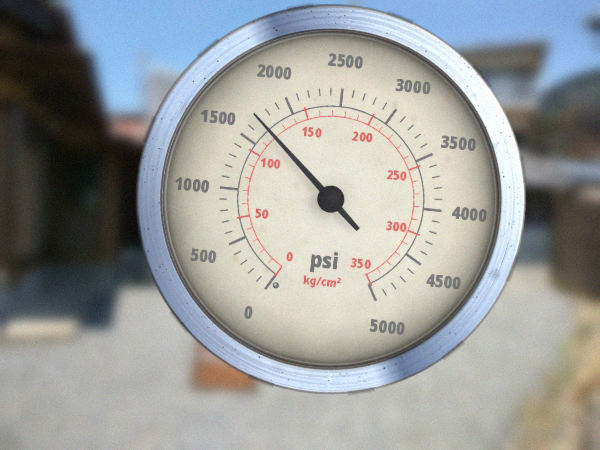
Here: 1700 psi
